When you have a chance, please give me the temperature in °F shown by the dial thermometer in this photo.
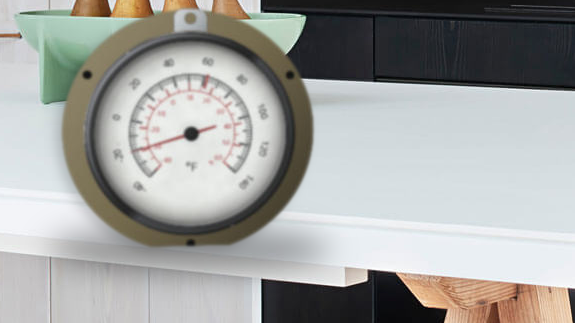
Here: -20 °F
